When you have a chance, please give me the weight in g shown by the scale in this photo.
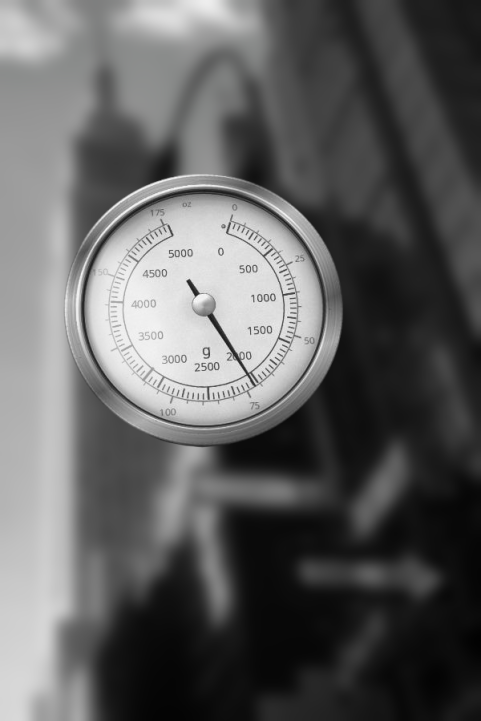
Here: 2050 g
